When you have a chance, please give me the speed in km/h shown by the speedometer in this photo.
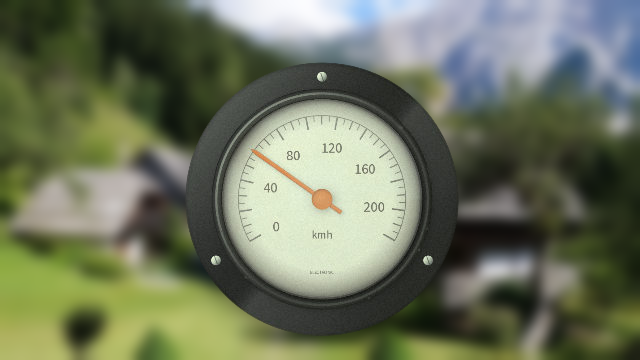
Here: 60 km/h
